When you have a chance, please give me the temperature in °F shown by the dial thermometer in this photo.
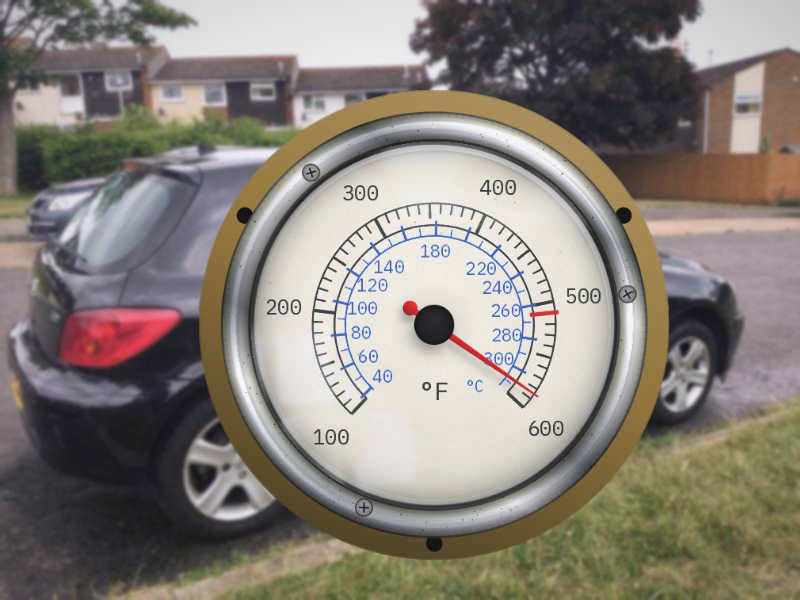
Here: 585 °F
